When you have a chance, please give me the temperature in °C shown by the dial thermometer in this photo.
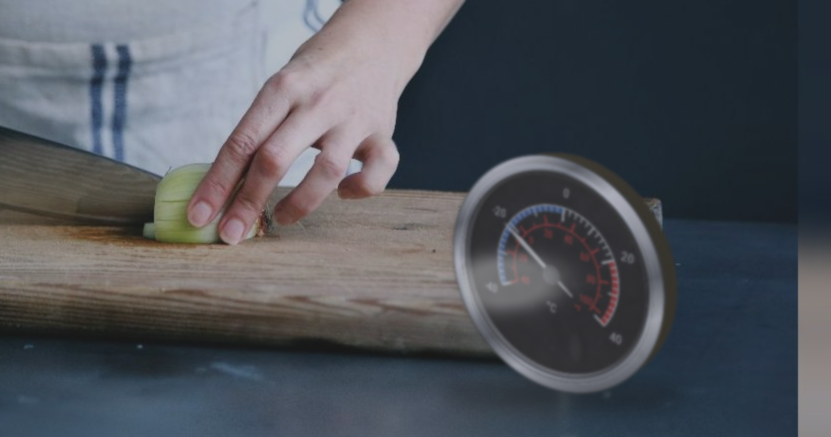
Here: -20 °C
